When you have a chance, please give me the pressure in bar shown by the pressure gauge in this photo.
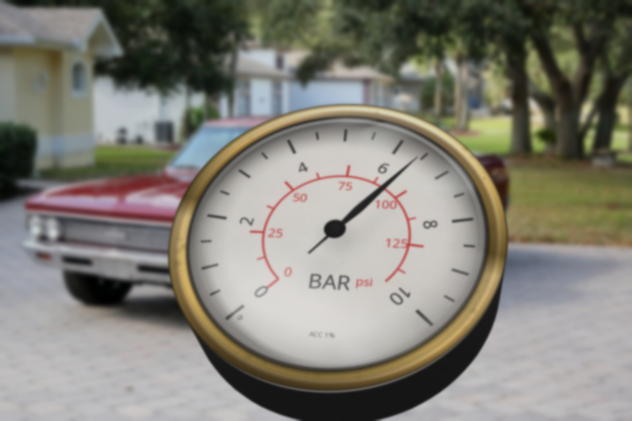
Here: 6.5 bar
